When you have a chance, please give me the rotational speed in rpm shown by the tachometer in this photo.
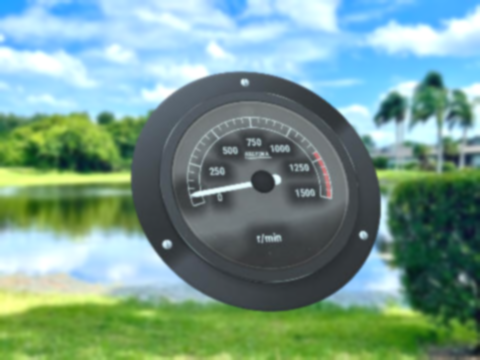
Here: 50 rpm
